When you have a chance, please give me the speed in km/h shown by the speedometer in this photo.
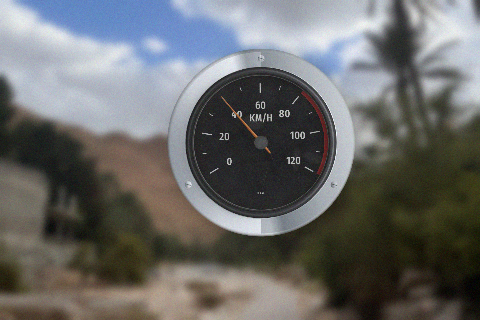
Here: 40 km/h
